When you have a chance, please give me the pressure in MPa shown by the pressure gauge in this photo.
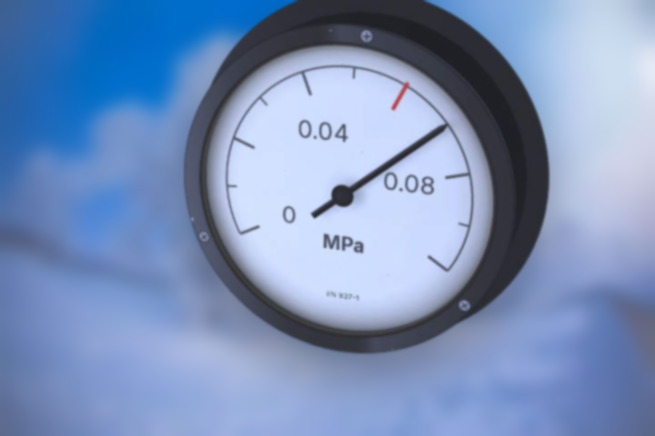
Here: 0.07 MPa
